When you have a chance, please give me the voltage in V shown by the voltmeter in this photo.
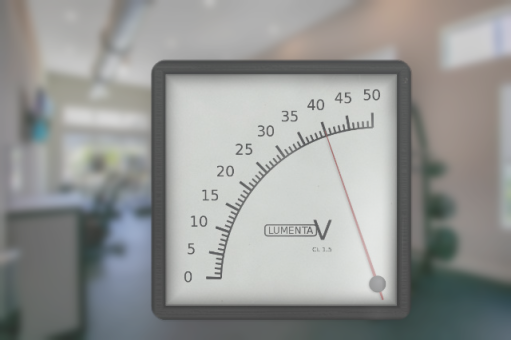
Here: 40 V
